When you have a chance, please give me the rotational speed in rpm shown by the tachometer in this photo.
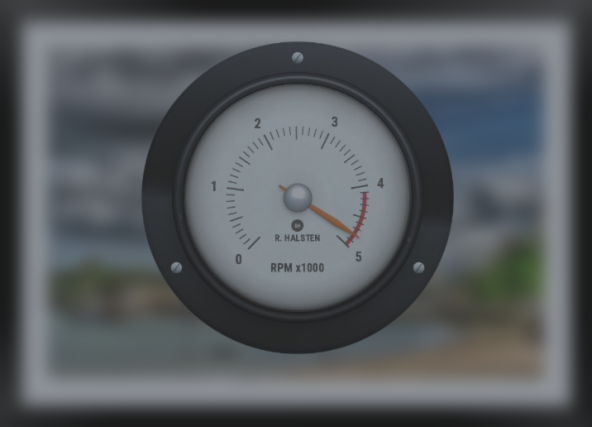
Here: 4800 rpm
